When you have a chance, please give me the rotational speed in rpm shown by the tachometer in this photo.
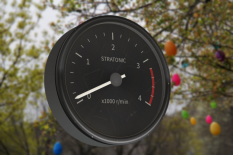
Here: 100 rpm
